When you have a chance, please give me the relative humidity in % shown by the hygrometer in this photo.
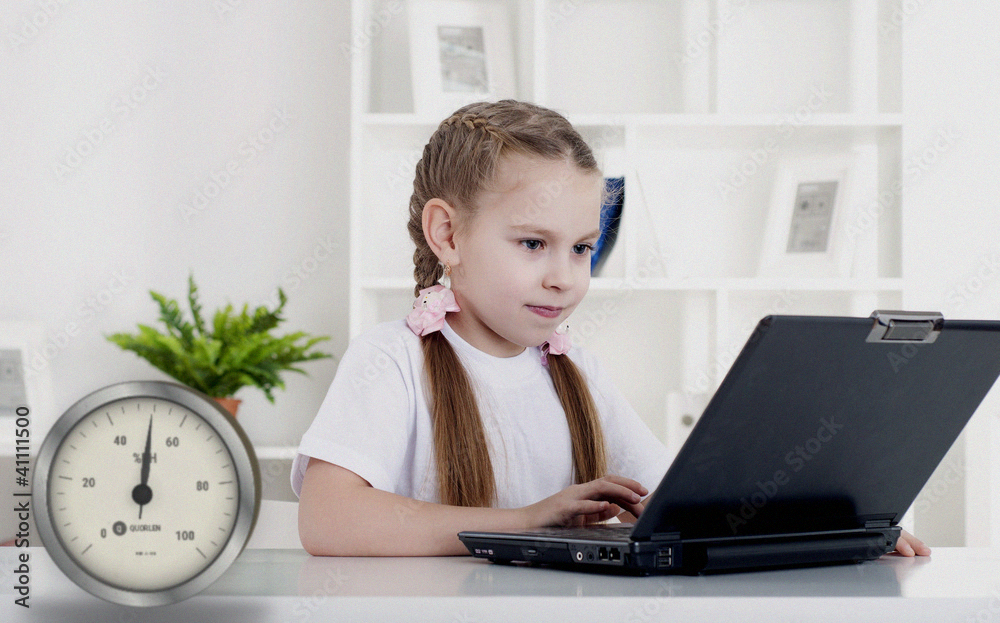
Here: 52 %
